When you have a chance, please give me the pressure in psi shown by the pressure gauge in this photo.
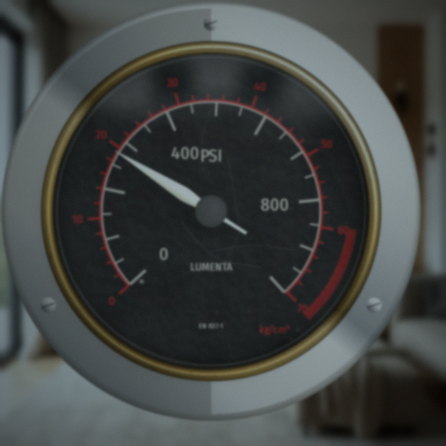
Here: 275 psi
